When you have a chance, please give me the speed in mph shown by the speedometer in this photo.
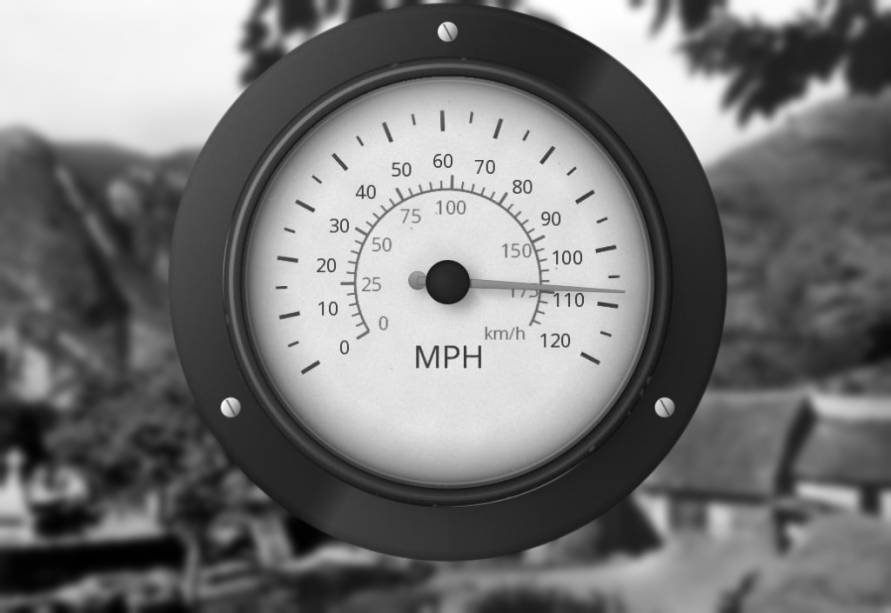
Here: 107.5 mph
